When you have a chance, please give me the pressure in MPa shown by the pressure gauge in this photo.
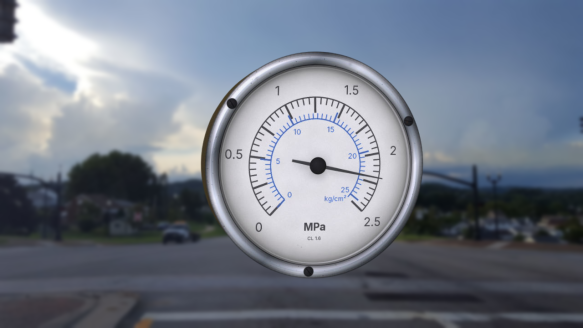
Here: 2.2 MPa
